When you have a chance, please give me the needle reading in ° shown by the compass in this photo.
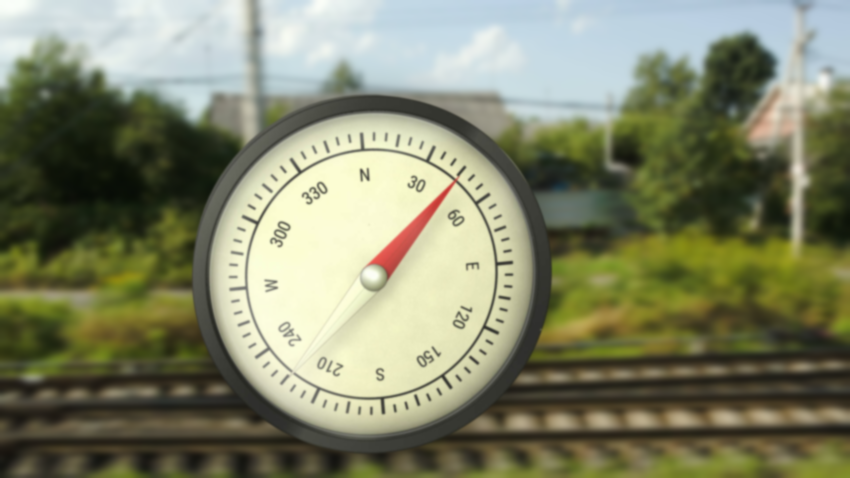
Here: 45 °
